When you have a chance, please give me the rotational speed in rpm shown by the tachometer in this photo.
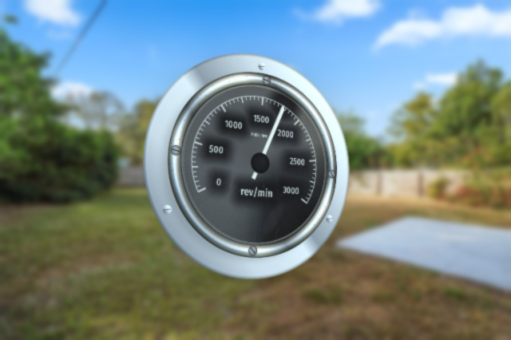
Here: 1750 rpm
